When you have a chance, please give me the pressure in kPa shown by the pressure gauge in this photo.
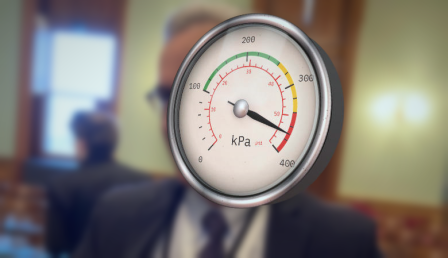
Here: 370 kPa
